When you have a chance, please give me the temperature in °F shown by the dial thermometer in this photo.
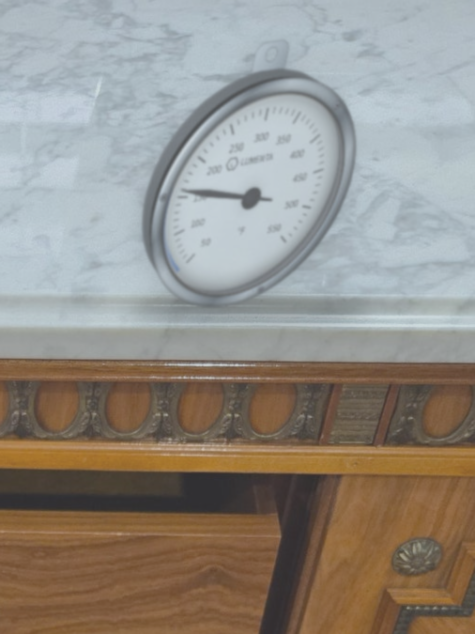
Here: 160 °F
